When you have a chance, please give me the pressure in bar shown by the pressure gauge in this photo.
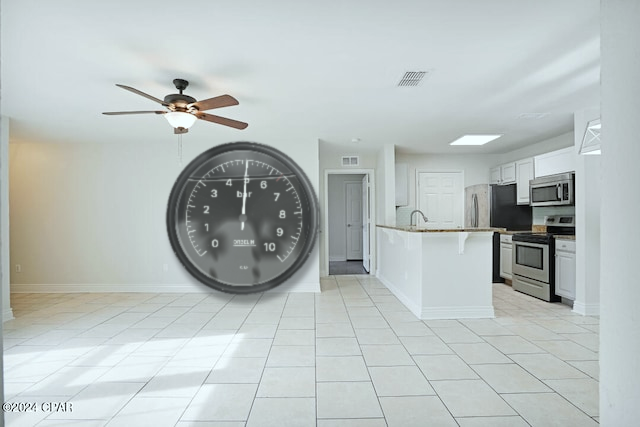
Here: 5 bar
